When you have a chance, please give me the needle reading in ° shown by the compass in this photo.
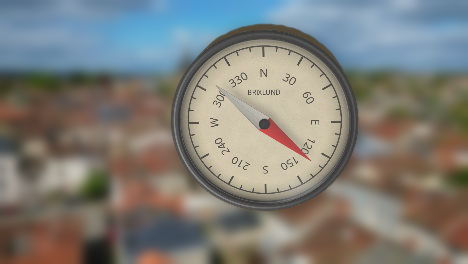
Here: 130 °
